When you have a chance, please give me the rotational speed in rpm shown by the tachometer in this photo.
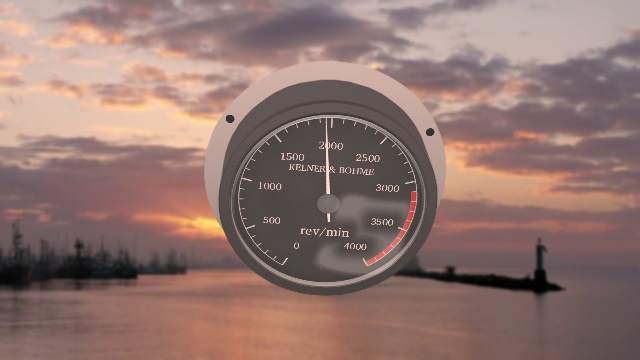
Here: 1950 rpm
